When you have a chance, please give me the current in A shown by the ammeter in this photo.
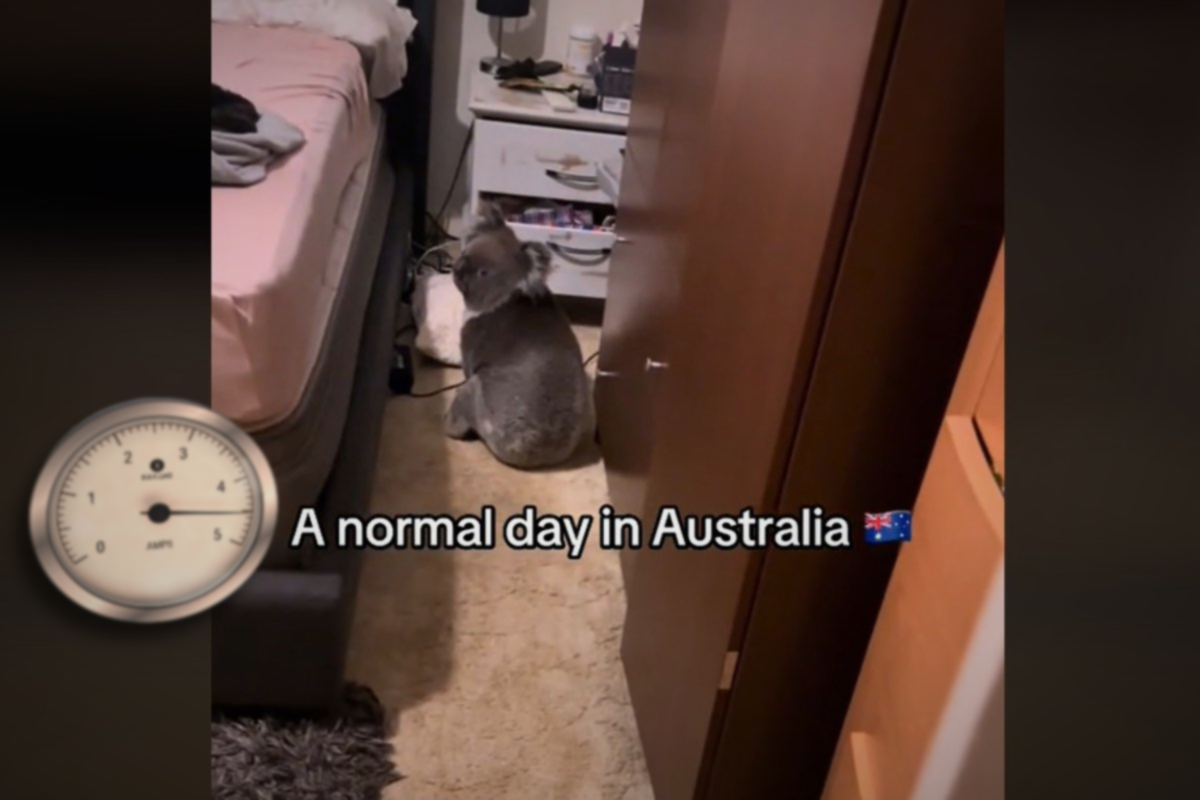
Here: 4.5 A
